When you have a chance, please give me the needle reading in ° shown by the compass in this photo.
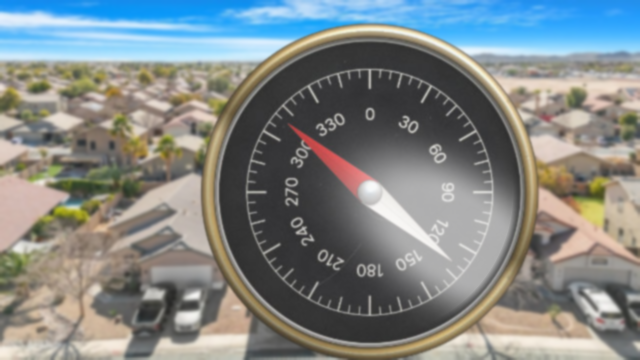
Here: 310 °
